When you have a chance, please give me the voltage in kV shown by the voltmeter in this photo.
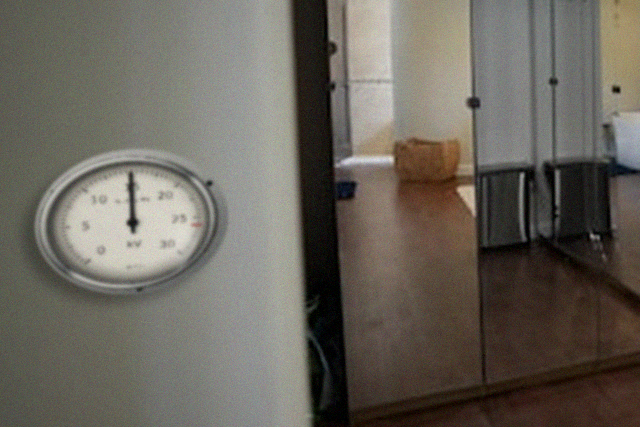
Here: 15 kV
